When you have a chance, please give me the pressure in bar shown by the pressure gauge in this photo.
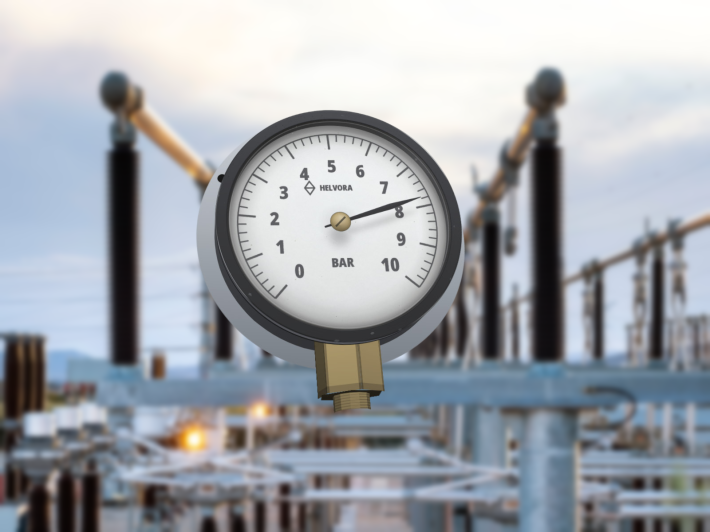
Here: 7.8 bar
